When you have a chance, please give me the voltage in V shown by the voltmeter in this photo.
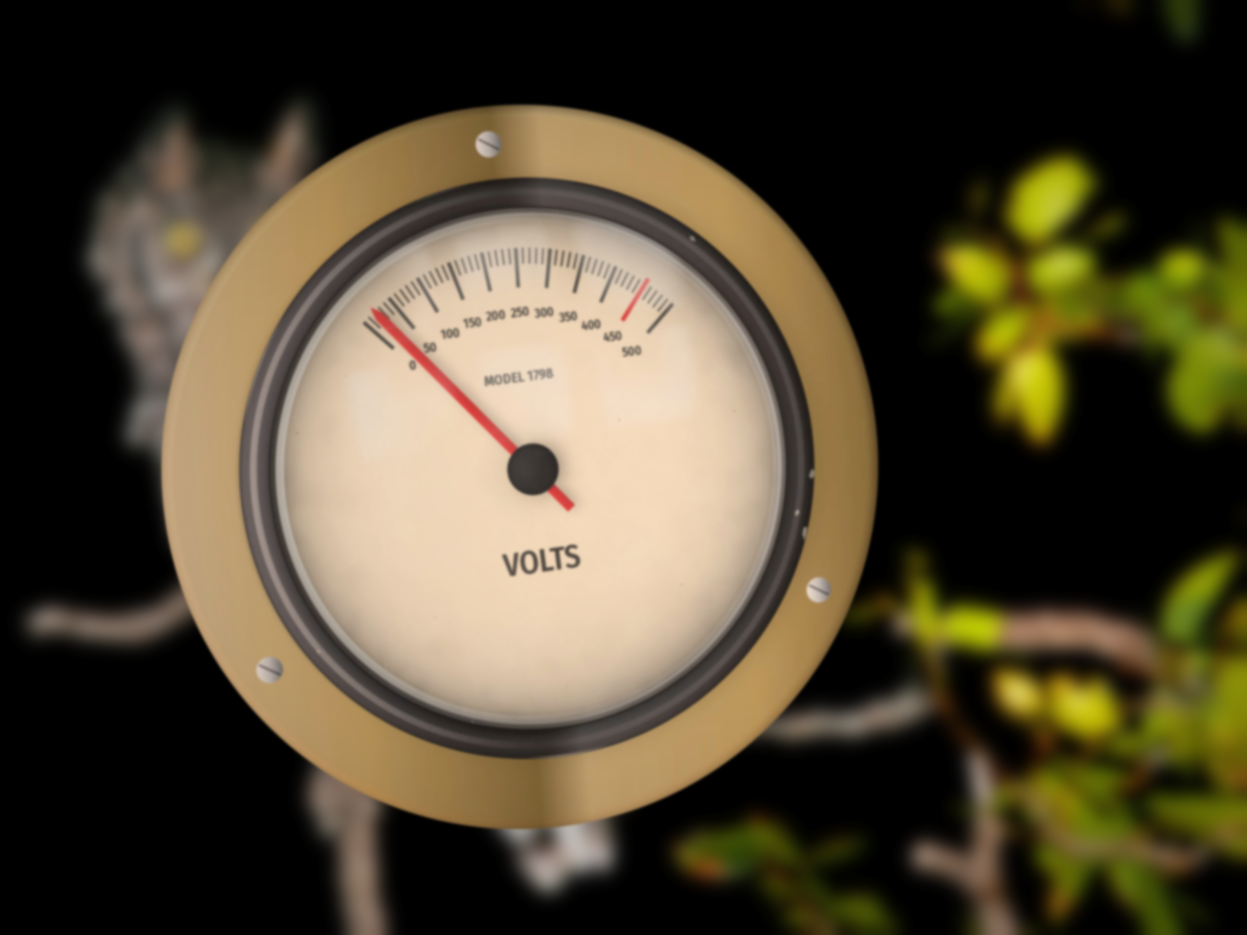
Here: 20 V
